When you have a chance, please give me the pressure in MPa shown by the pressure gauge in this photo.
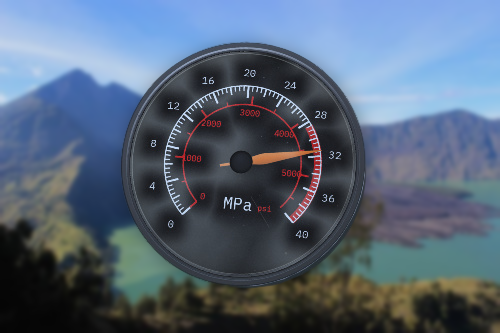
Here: 31.5 MPa
